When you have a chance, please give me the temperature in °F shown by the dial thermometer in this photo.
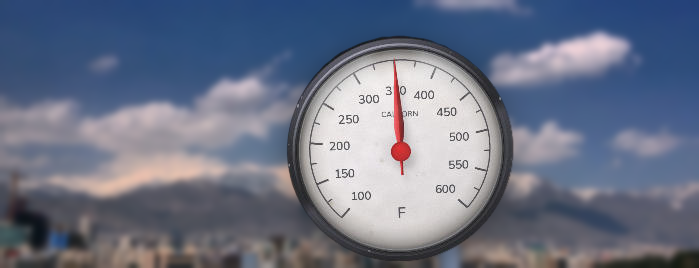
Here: 350 °F
